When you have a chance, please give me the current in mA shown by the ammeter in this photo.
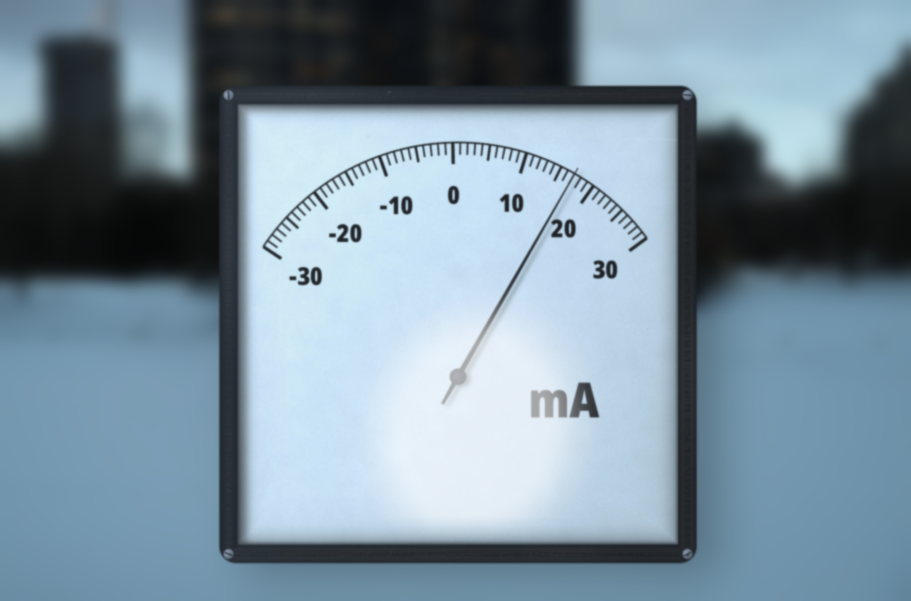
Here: 17 mA
